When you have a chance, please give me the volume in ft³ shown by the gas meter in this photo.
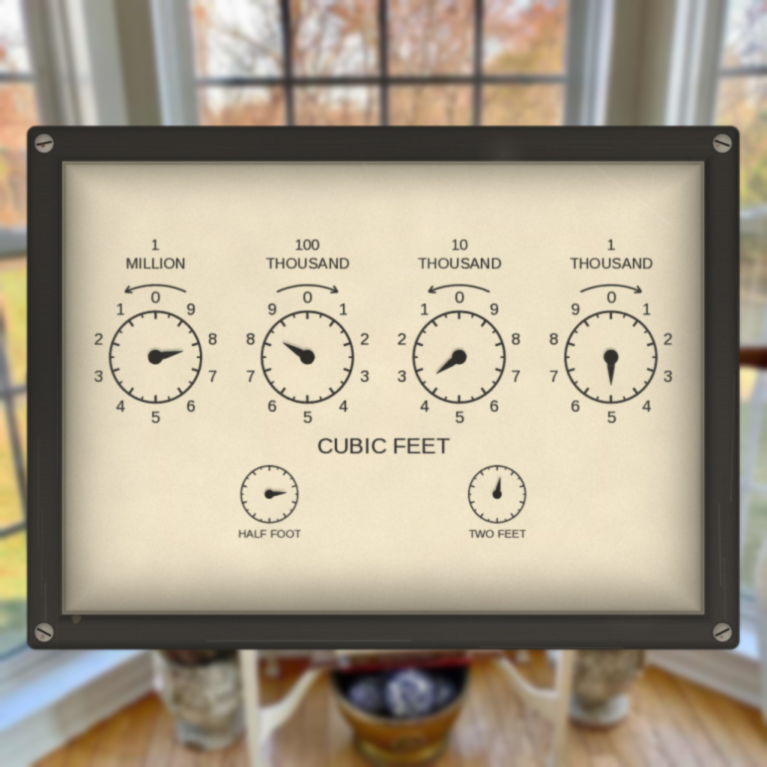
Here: 783500 ft³
